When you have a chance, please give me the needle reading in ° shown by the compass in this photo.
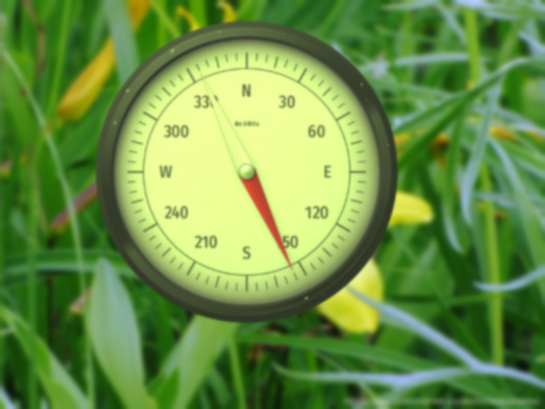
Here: 155 °
